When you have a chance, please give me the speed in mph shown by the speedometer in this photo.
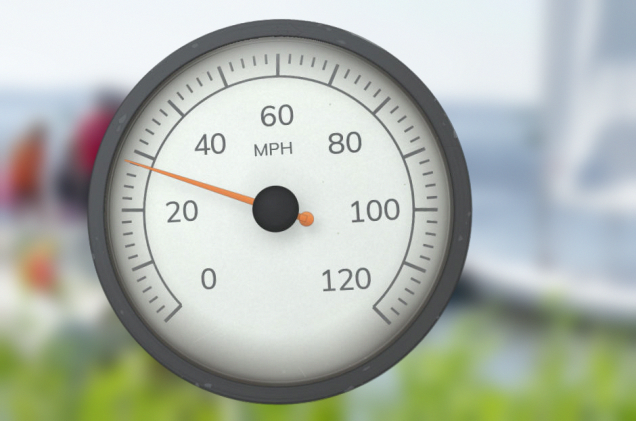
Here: 28 mph
